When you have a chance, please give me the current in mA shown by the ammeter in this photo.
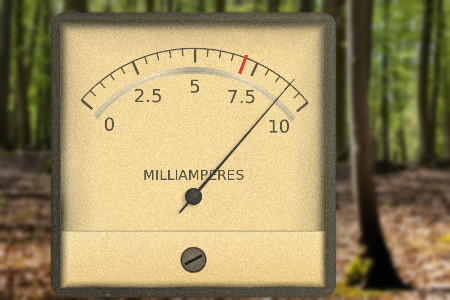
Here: 9 mA
